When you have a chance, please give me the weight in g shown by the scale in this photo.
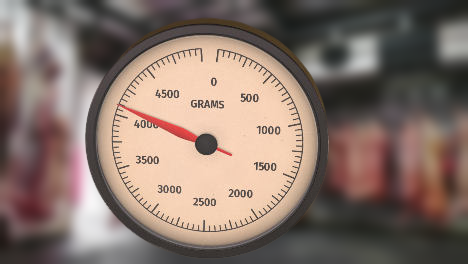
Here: 4100 g
